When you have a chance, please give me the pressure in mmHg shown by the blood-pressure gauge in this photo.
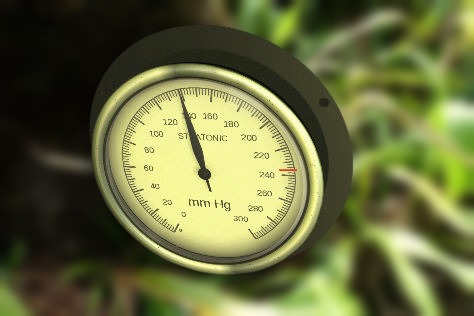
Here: 140 mmHg
